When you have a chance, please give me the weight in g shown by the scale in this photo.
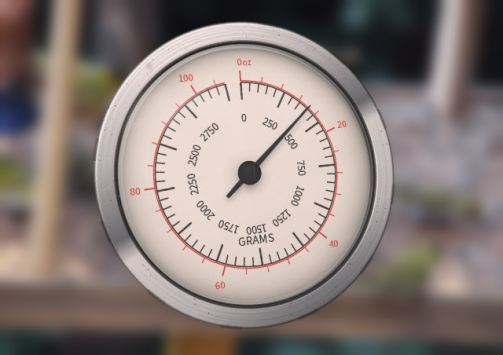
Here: 400 g
